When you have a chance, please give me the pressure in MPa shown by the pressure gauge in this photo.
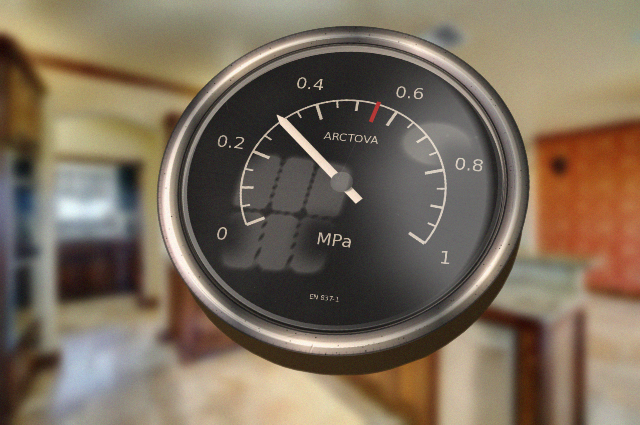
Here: 0.3 MPa
